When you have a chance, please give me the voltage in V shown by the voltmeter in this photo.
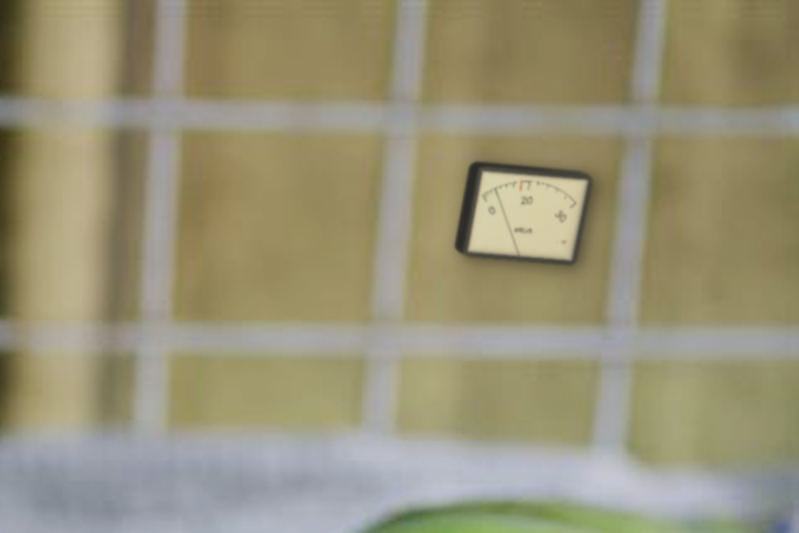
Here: 10 V
